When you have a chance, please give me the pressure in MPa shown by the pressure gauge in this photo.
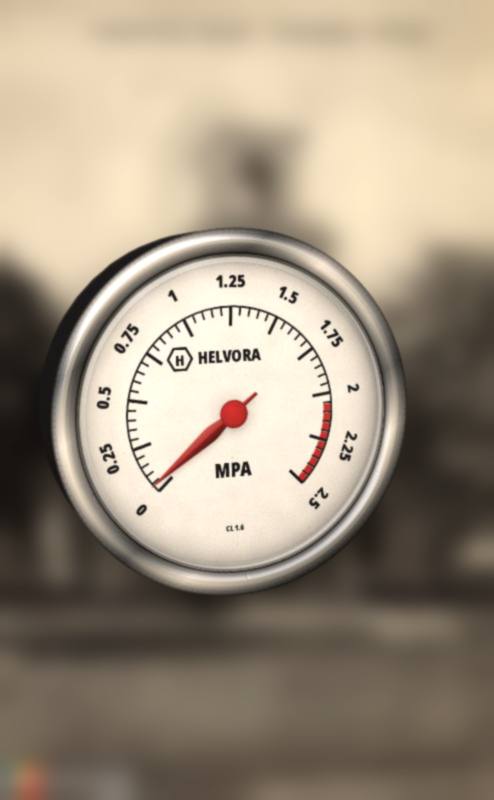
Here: 0.05 MPa
